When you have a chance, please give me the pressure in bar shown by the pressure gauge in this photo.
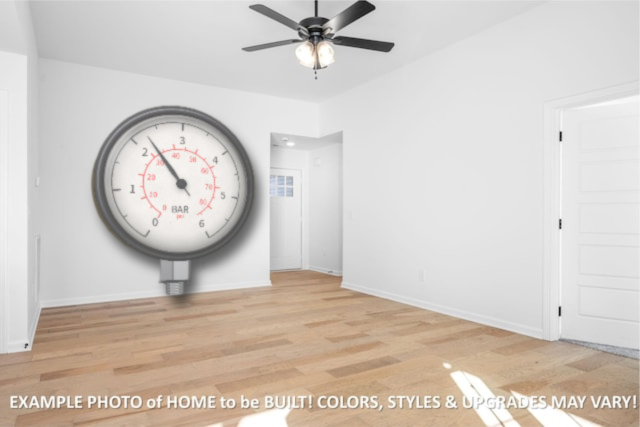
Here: 2.25 bar
